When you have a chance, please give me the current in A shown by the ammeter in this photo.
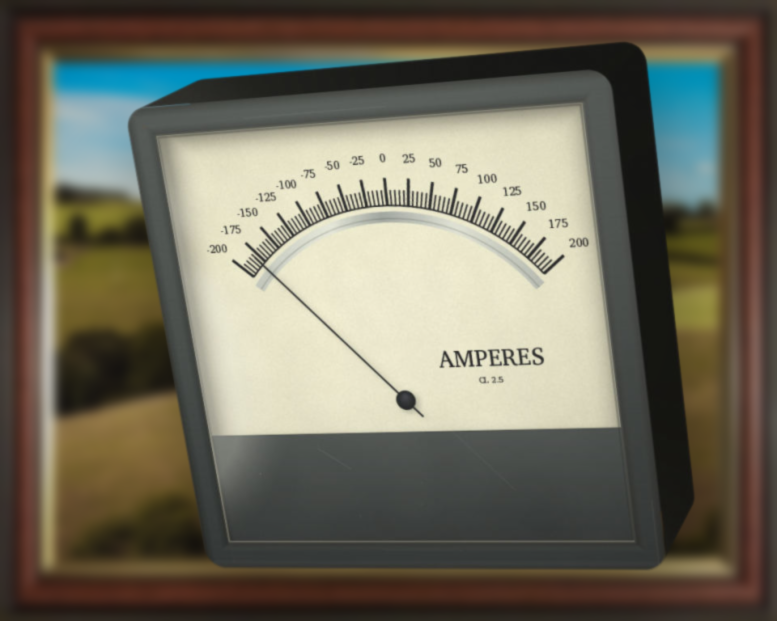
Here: -175 A
